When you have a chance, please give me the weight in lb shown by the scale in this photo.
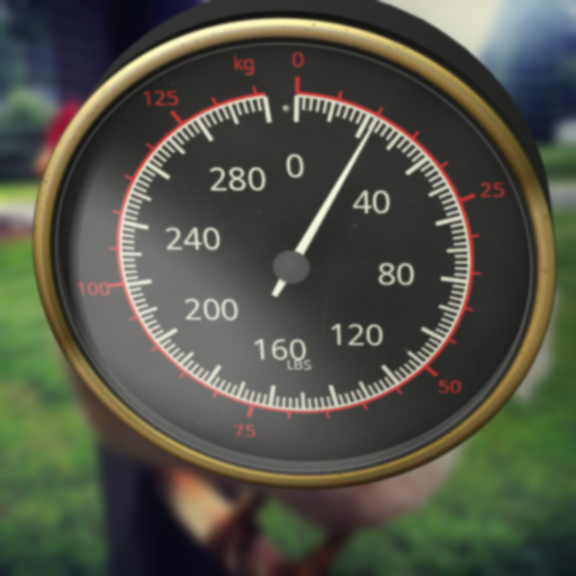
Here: 22 lb
